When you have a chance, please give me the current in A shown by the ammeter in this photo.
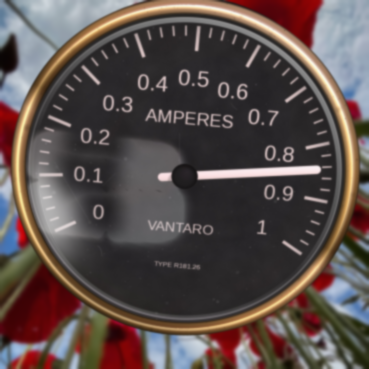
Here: 0.84 A
